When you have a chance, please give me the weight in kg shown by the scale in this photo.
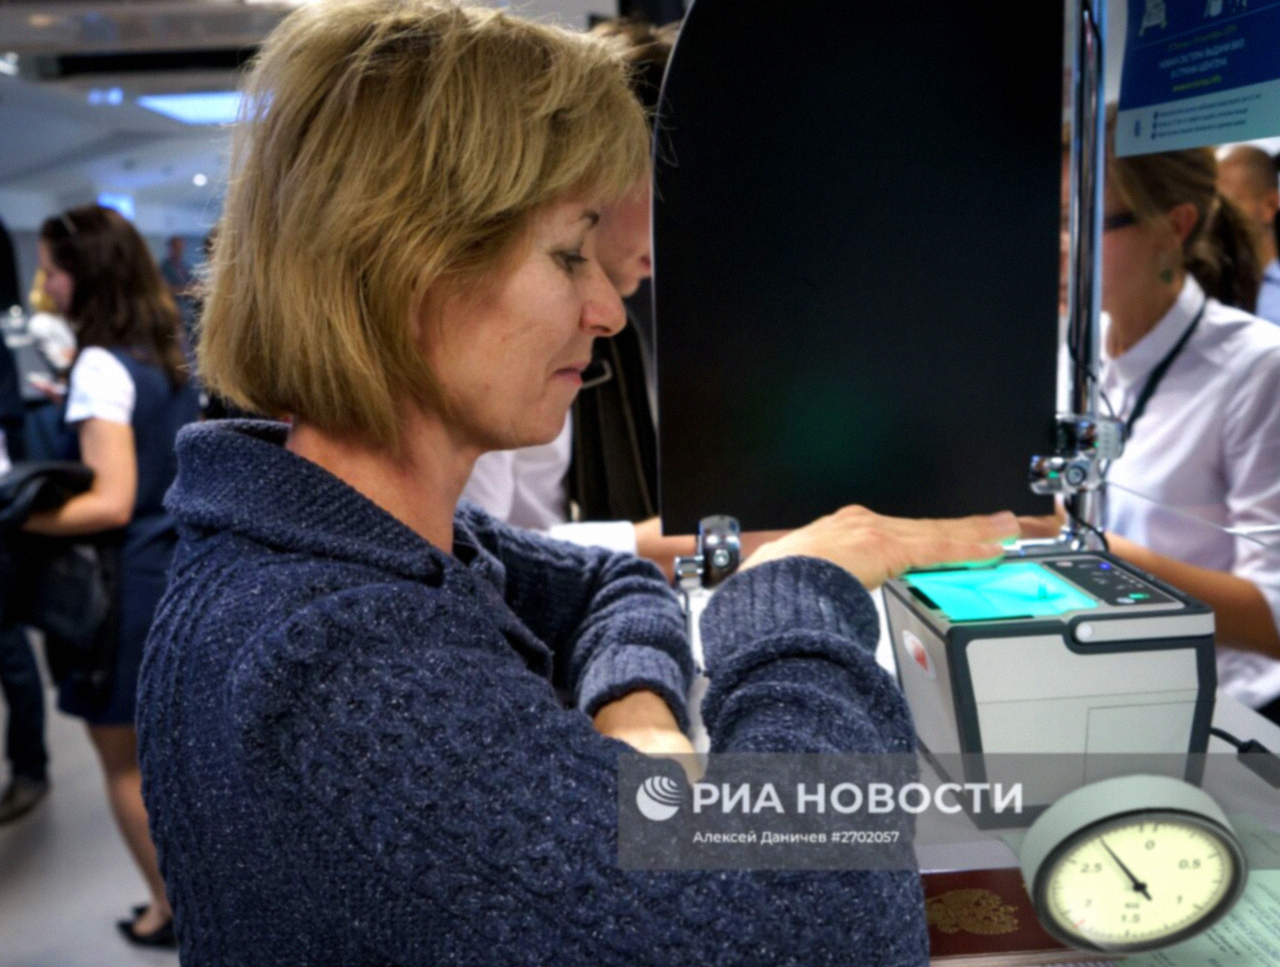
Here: 2.75 kg
